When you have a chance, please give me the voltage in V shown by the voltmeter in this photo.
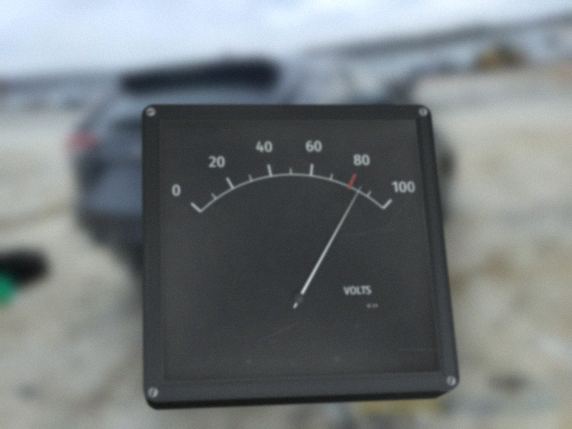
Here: 85 V
